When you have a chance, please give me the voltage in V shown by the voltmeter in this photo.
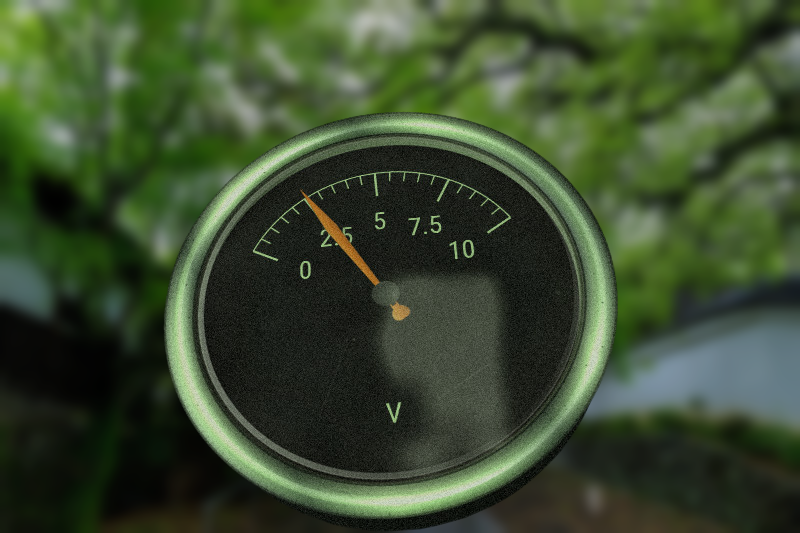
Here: 2.5 V
